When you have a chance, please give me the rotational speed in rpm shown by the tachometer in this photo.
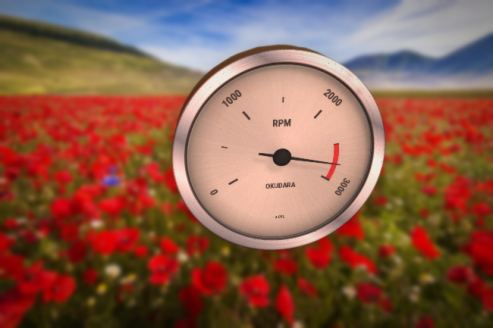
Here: 2750 rpm
